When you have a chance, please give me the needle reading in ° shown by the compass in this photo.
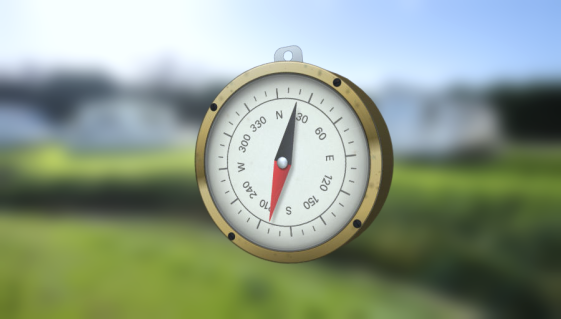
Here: 200 °
